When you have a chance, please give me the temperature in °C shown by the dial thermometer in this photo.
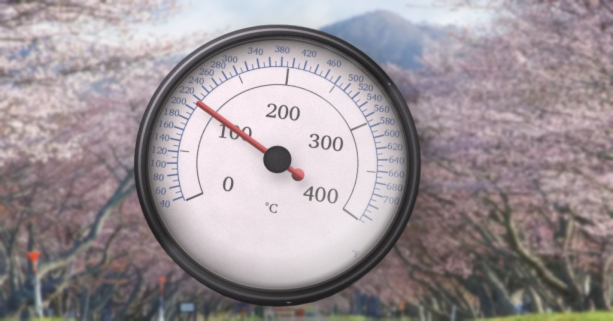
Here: 100 °C
